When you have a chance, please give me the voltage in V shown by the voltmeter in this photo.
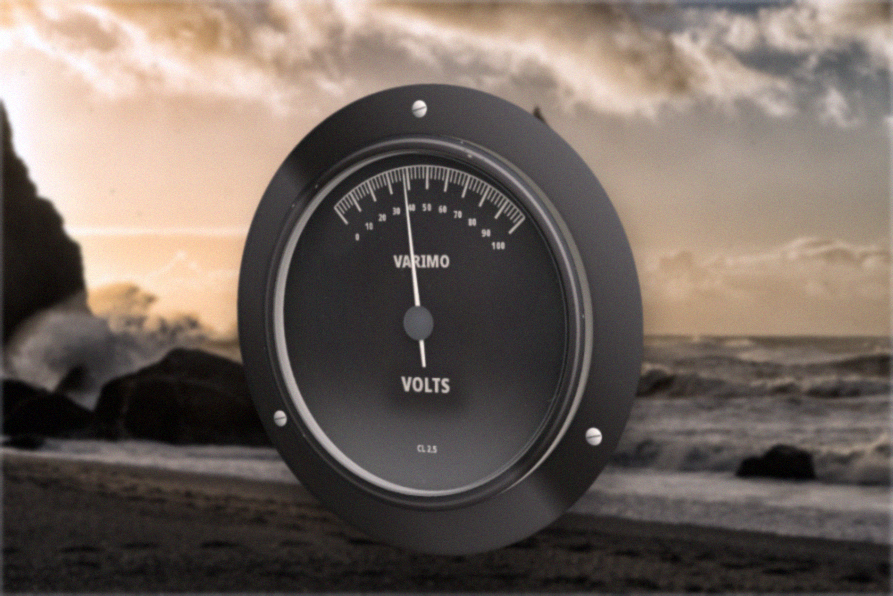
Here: 40 V
